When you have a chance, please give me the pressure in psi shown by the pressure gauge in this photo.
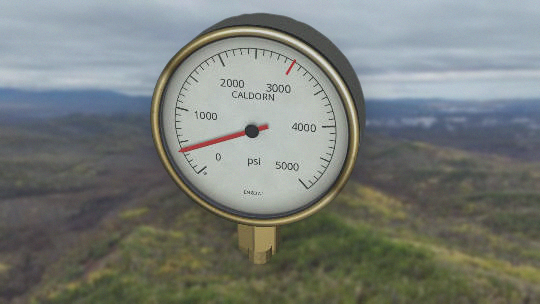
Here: 400 psi
